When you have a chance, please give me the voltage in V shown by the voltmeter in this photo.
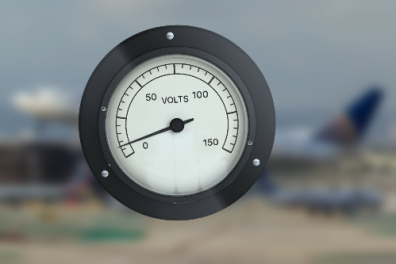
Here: 7.5 V
